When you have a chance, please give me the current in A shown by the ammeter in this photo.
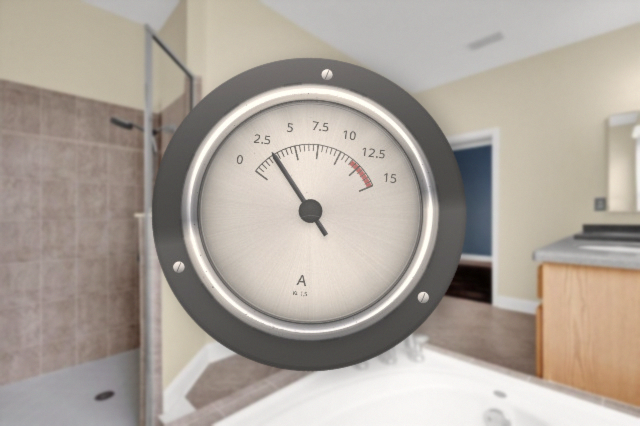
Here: 2.5 A
